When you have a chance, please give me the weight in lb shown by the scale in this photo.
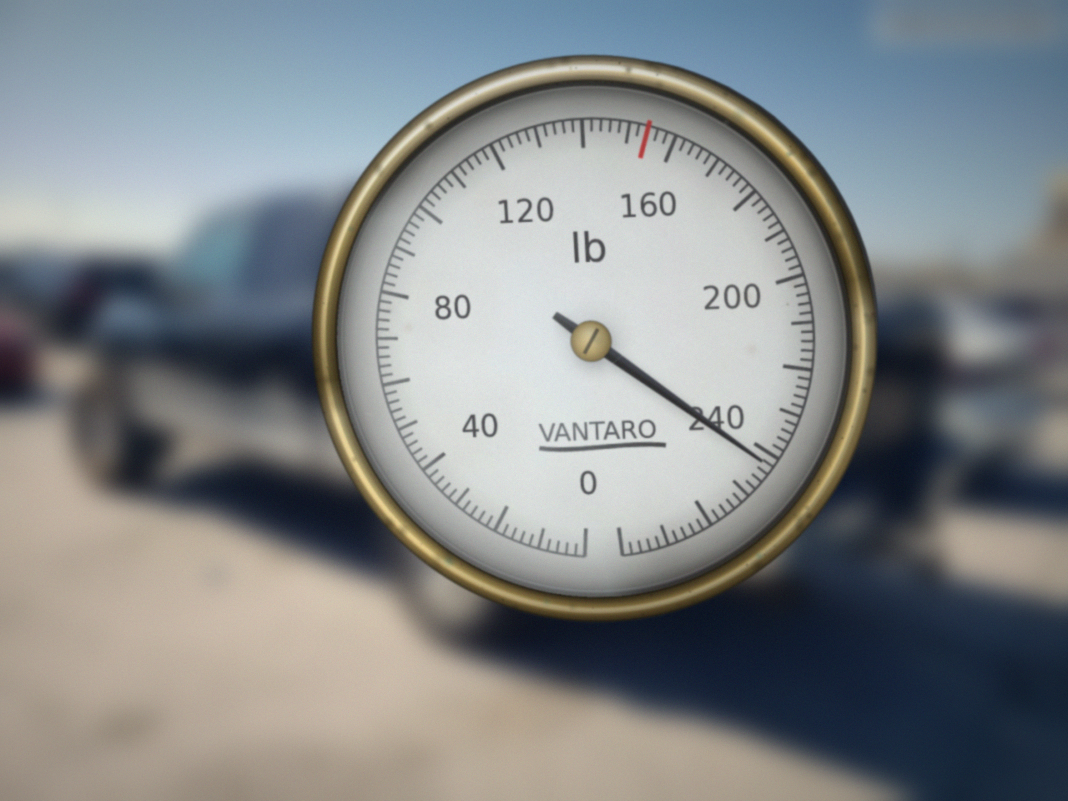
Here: 242 lb
